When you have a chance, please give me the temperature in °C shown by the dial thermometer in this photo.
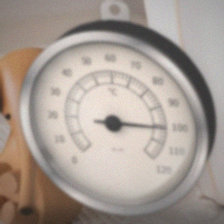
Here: 100 °C
